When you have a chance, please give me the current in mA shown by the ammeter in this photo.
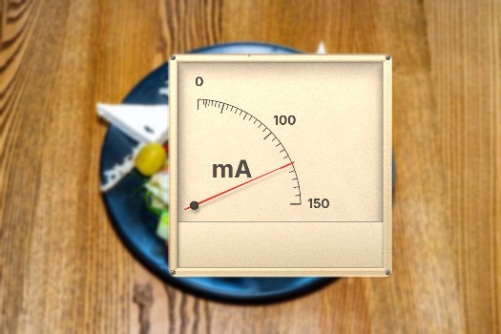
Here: 125 mA
